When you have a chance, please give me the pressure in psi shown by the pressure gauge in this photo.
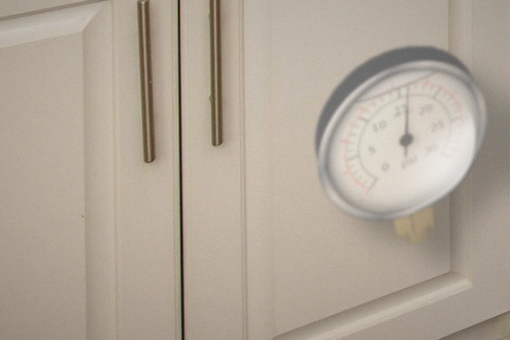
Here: 16 psi
